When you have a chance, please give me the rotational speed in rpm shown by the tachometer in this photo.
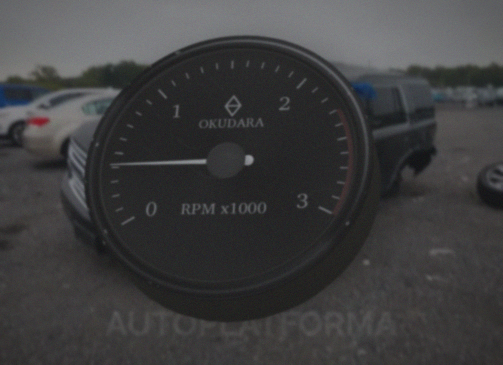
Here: 400 rpm
